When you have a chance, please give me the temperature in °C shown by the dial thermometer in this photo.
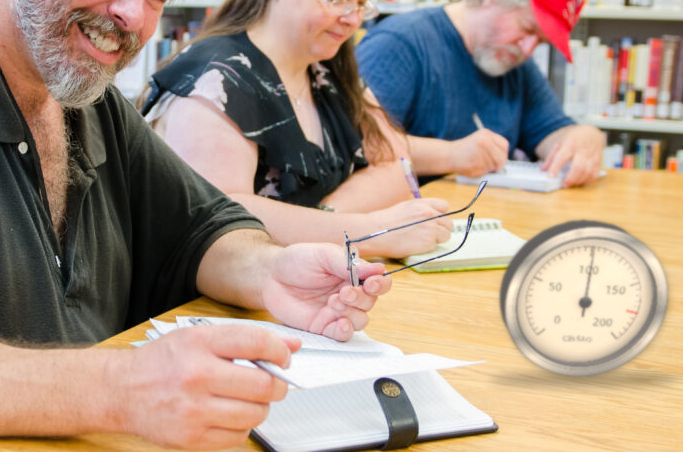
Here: 100 °C
